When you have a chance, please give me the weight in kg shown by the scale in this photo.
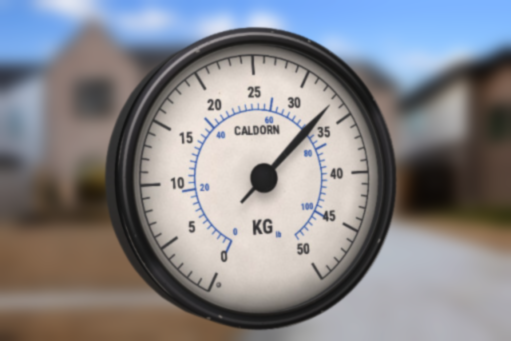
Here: 33 kg
